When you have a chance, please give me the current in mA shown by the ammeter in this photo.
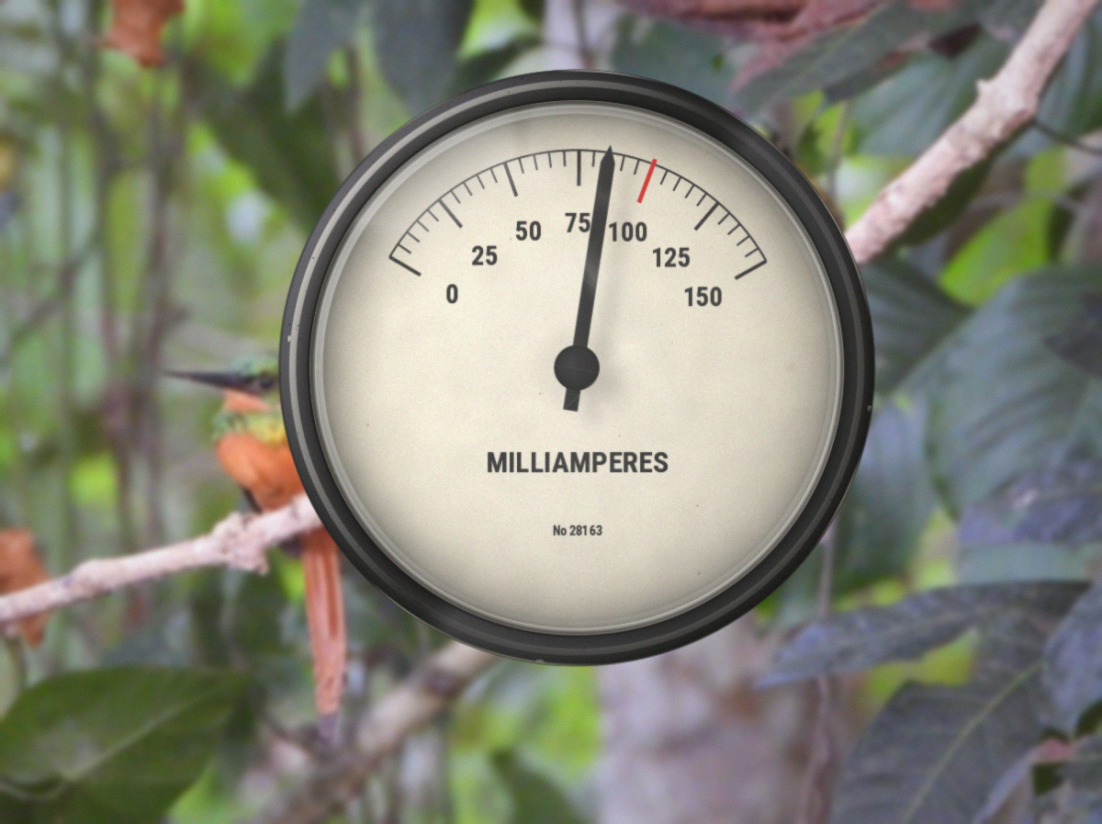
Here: 85 mA
